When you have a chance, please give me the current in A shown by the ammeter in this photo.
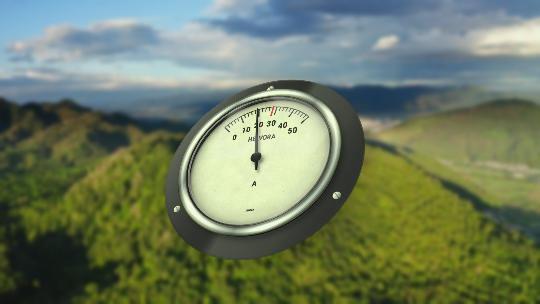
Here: 20 A
